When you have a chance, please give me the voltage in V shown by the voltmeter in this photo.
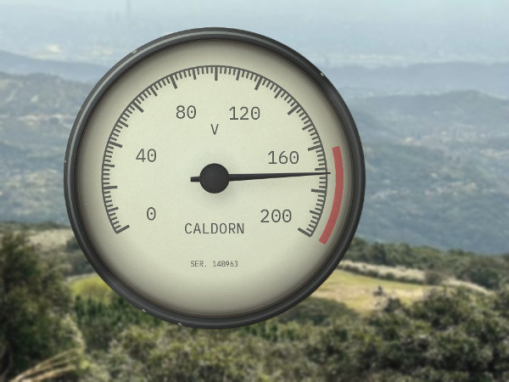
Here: 172 V
